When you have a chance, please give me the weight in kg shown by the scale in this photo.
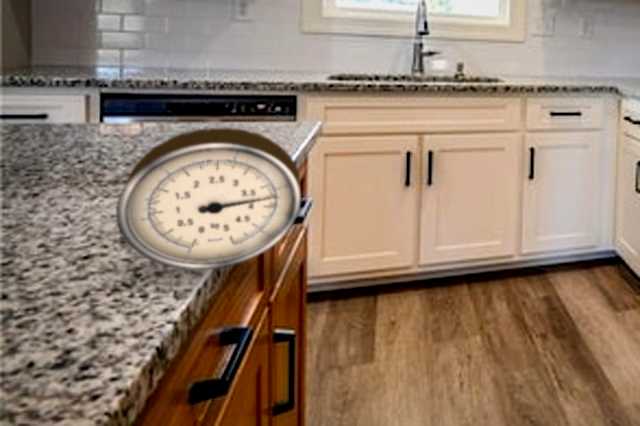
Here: 3.75 kg
